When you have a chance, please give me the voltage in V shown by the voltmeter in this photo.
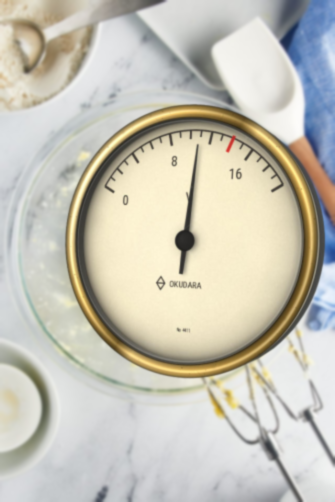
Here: 11 V
